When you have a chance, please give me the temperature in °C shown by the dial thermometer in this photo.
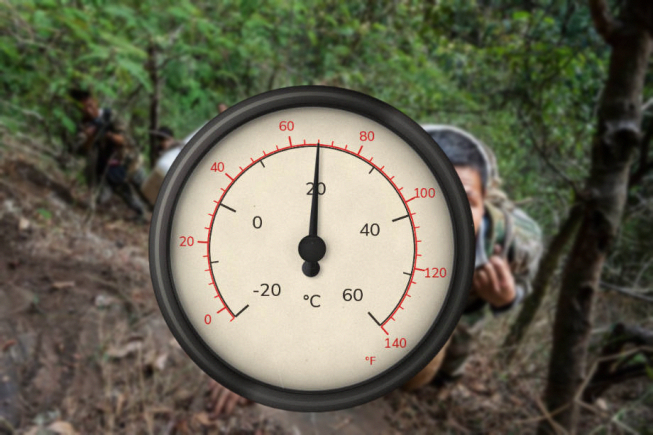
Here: 20 °C
